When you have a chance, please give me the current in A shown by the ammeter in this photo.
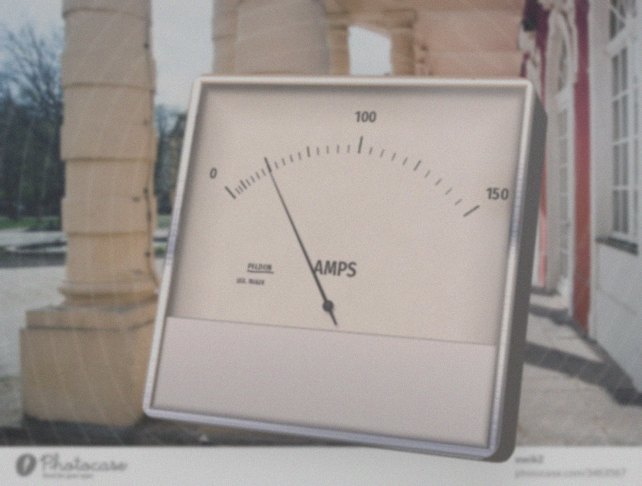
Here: 50 A
